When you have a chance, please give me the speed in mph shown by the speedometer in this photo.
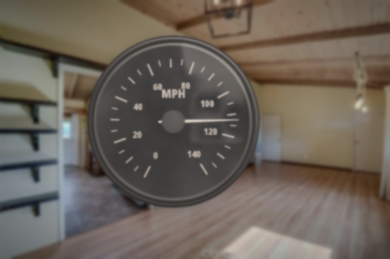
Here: 112.5 mph
